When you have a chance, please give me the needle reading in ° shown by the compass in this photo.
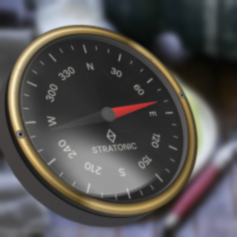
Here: 80 °
